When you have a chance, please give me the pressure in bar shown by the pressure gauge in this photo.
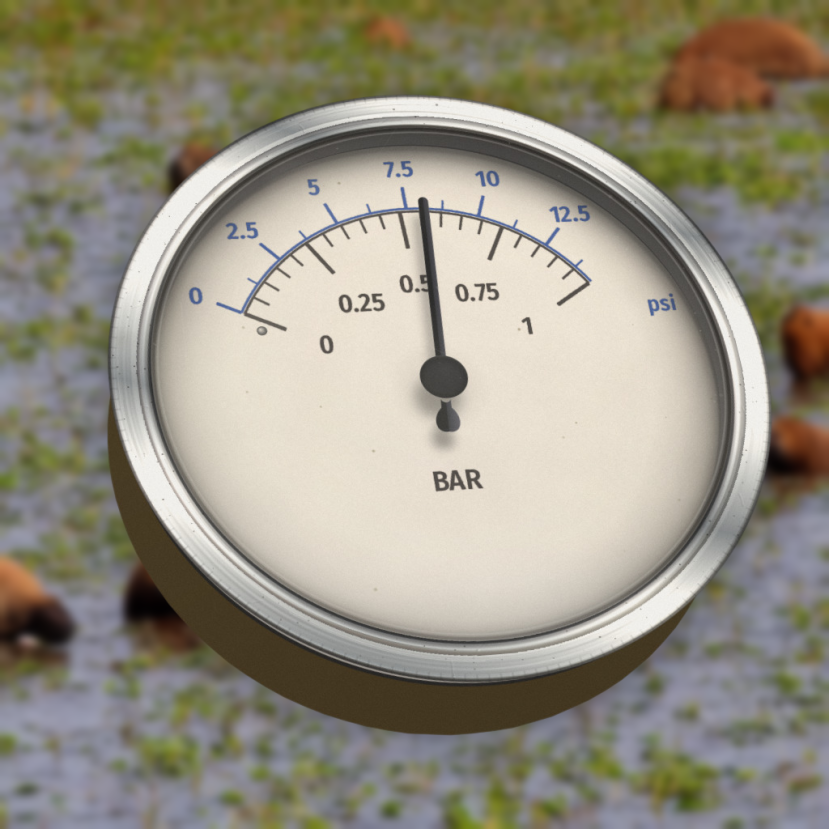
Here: 0.55 bar
